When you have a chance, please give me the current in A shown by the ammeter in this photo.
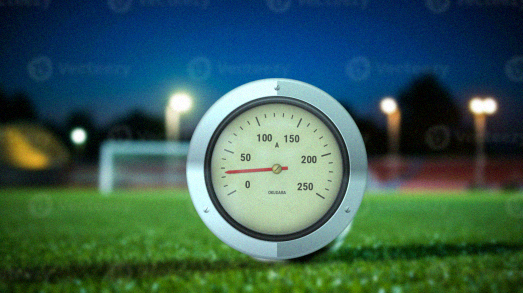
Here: 25 A
